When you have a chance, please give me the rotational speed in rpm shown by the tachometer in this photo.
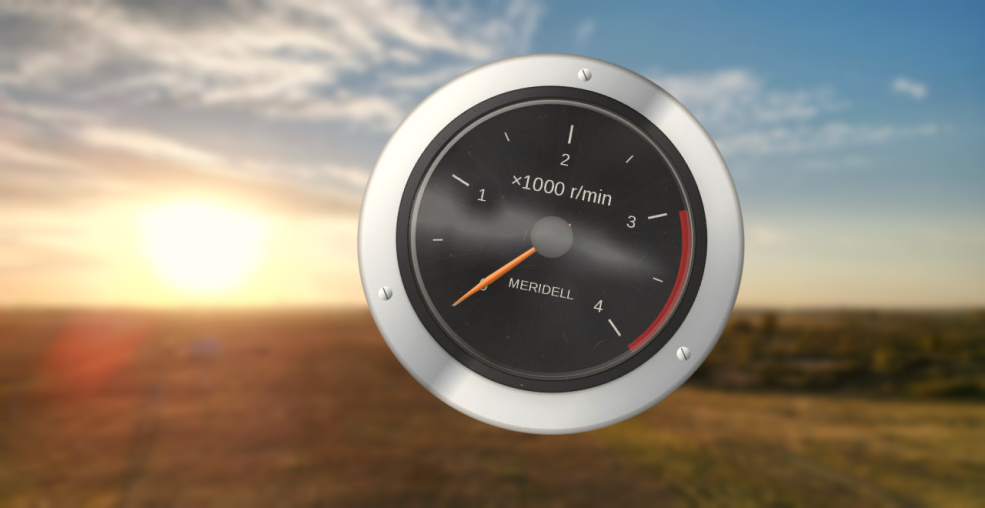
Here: 0 rpm
